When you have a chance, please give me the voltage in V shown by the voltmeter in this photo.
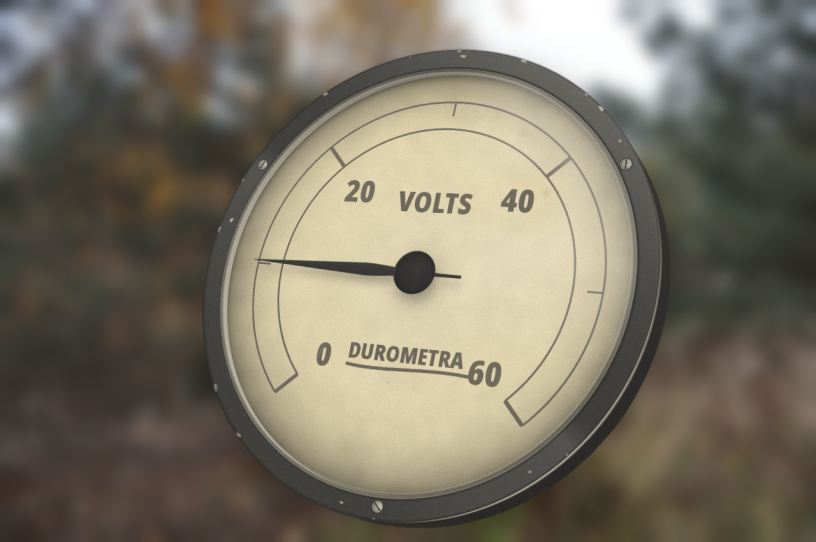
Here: 10 V
